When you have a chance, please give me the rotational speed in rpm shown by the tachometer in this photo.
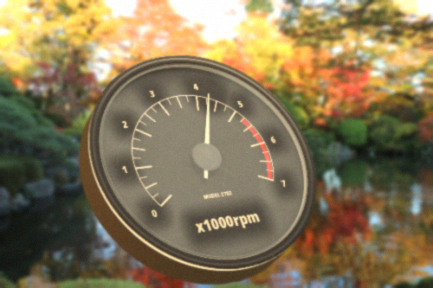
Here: 4250 rpm
